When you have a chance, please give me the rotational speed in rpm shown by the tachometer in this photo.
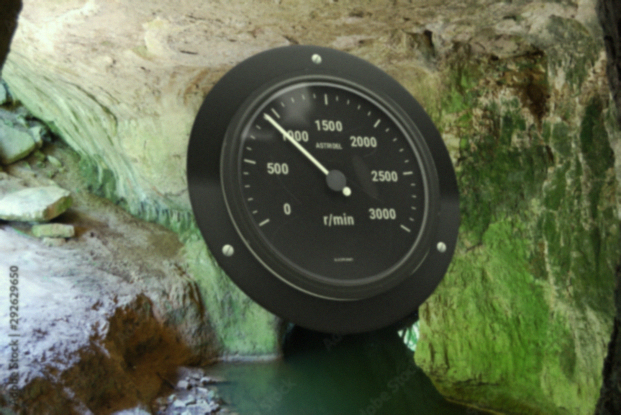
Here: 900 rpm
